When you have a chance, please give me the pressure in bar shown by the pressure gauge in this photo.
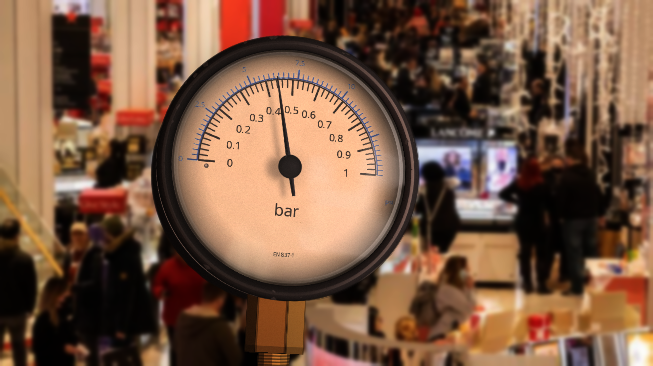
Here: 0.44 bar
